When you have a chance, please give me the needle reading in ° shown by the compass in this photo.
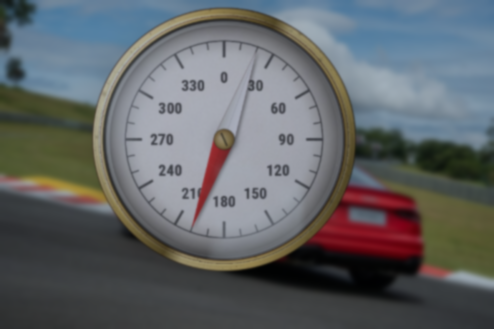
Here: 200 °
